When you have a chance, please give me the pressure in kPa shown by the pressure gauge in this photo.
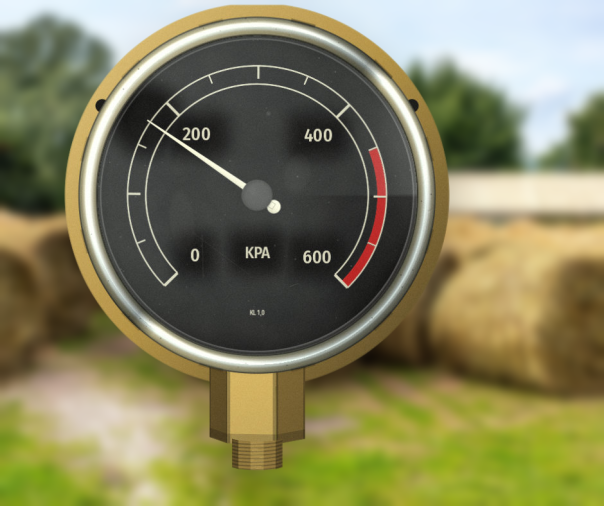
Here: 175 kPa
